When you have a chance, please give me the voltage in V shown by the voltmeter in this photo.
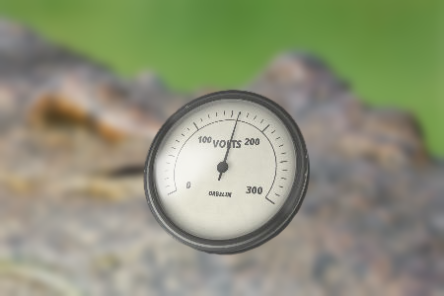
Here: 160 V
